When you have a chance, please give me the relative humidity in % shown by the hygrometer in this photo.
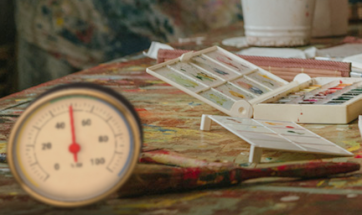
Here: 50 %
